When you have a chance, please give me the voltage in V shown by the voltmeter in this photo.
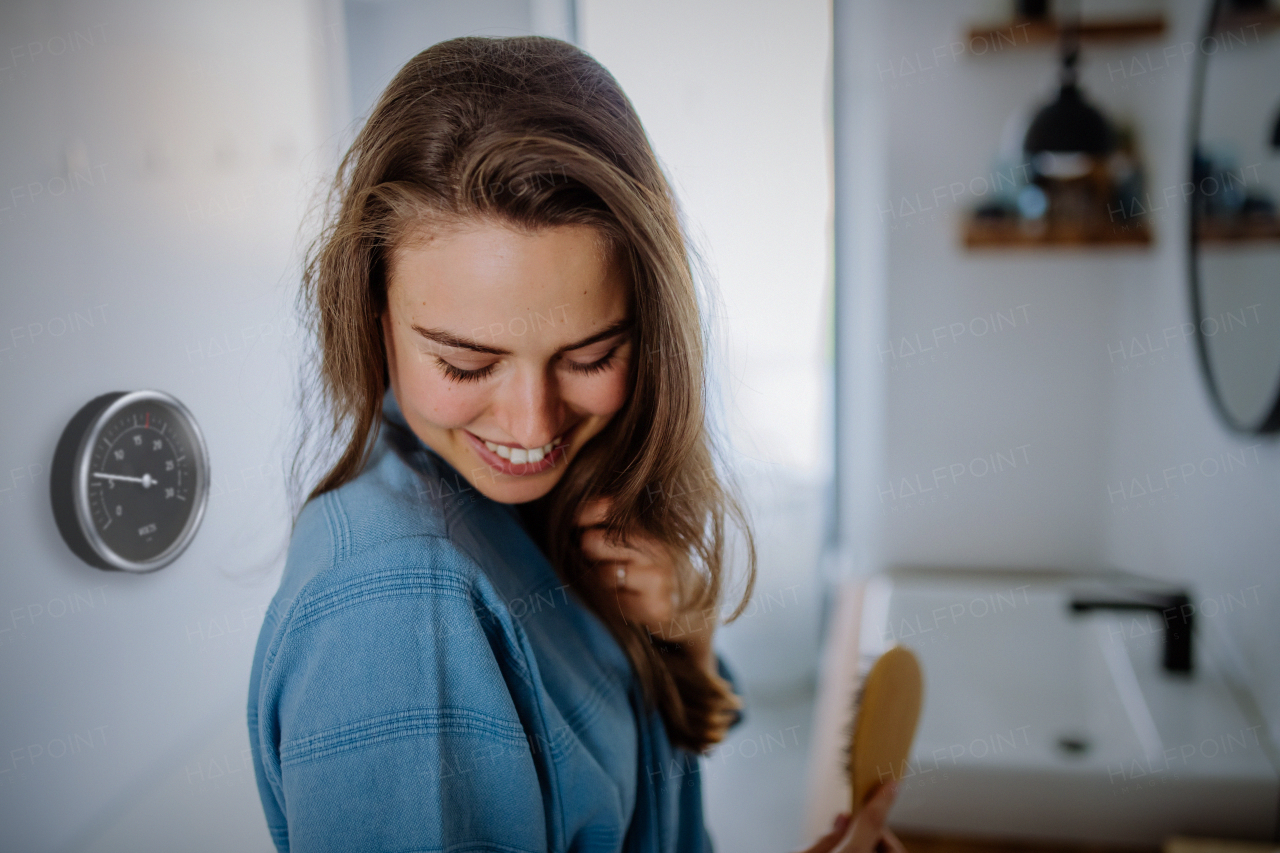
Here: 6 V
